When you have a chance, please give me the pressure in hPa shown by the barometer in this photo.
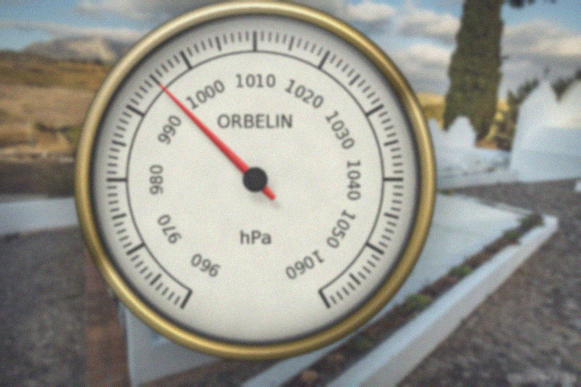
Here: 995 hPa
